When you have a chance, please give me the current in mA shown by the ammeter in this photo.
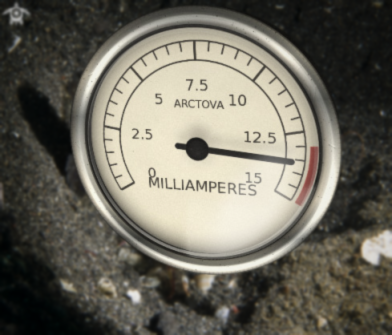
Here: 13.5 mA
